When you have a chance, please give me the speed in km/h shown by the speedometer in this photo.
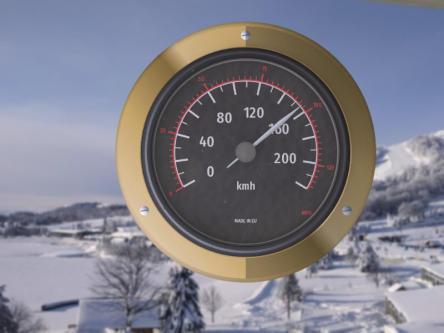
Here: 155 km/h
